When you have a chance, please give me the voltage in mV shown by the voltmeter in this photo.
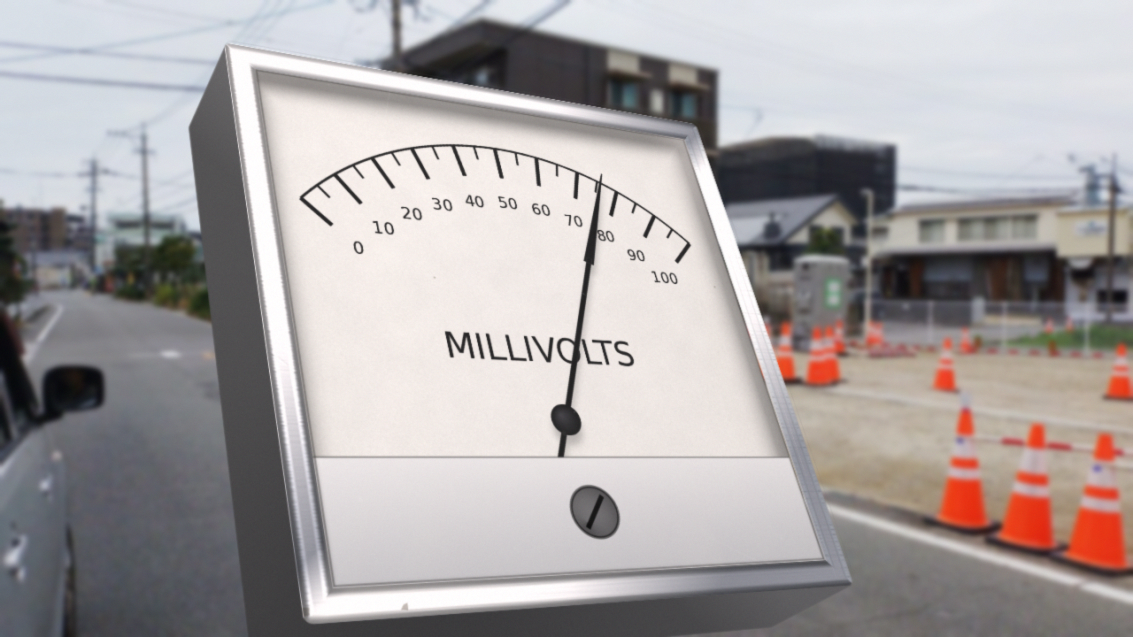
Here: 75 mV
